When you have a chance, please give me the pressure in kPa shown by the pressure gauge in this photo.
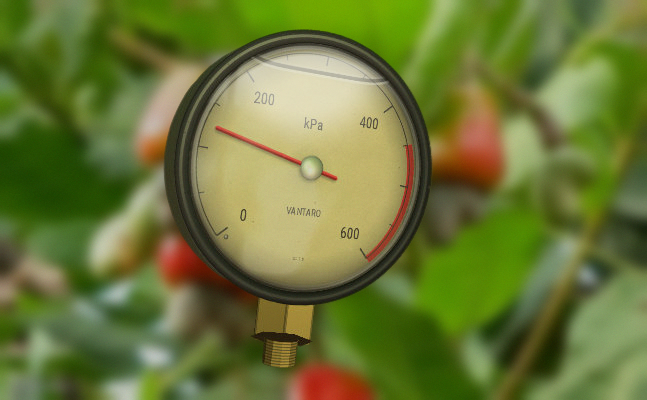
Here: 125 kPa
